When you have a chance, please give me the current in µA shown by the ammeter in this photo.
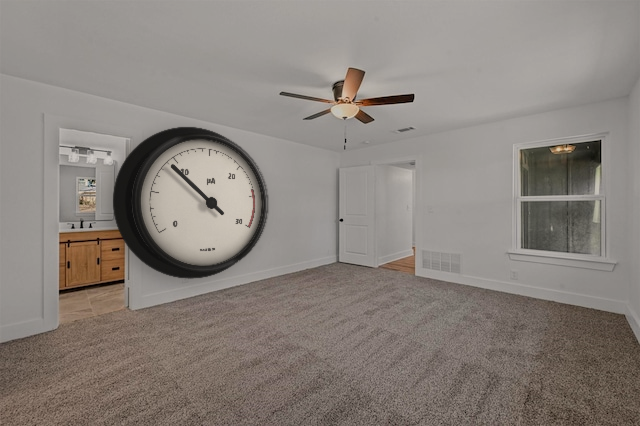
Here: 9 µA
